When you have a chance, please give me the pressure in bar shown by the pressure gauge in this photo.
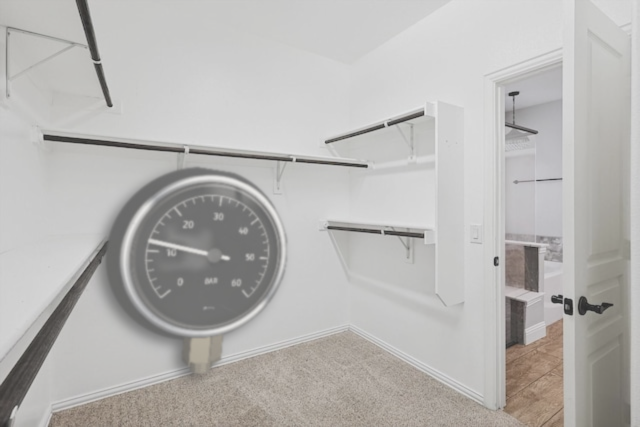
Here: 12 bar
